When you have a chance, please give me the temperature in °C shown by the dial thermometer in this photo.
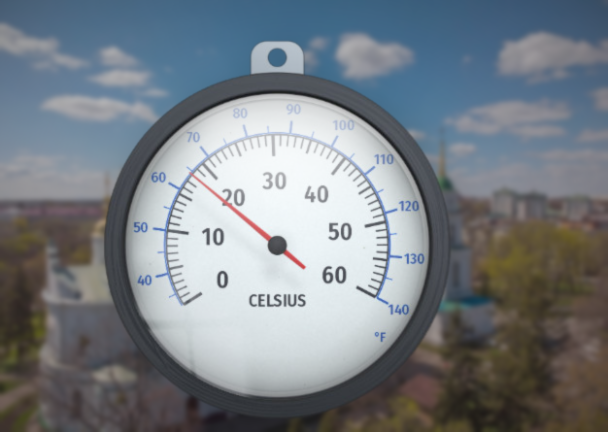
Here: 18 °C
